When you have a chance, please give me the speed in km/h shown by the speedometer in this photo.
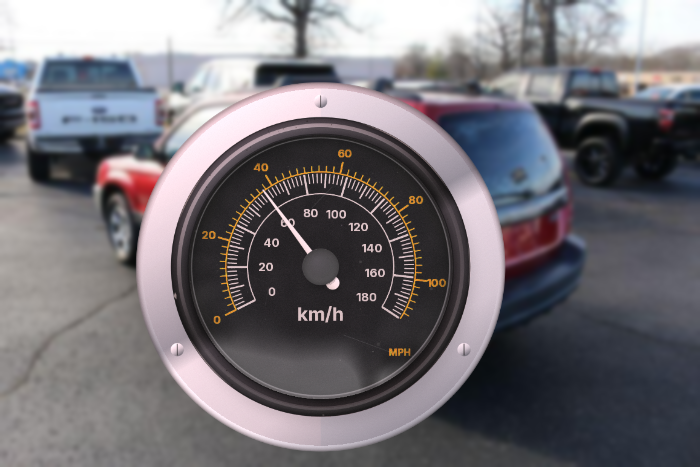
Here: 60 km/h
